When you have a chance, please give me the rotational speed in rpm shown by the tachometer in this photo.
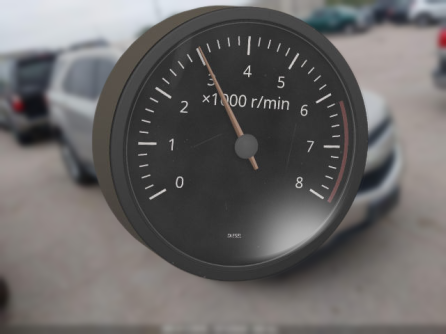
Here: 3000 rpm
